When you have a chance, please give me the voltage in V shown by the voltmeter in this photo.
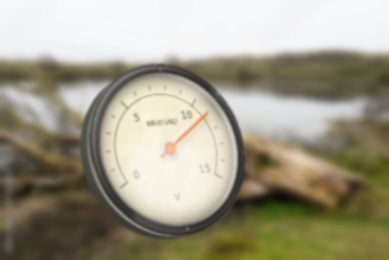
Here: 11 V
